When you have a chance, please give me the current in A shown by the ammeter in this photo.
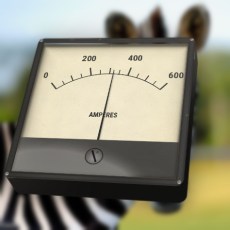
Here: 325 A
